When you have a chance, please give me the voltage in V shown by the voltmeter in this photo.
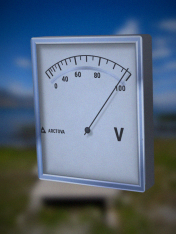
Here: 97.5 V
